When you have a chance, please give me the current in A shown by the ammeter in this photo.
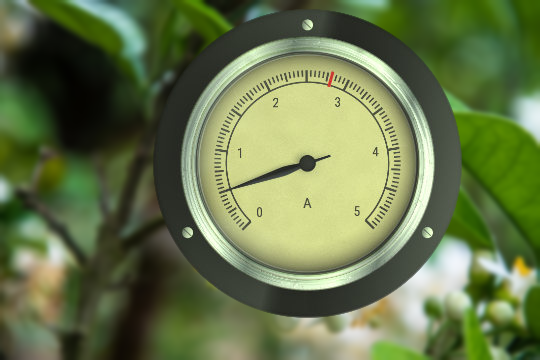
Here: 0.5 A
